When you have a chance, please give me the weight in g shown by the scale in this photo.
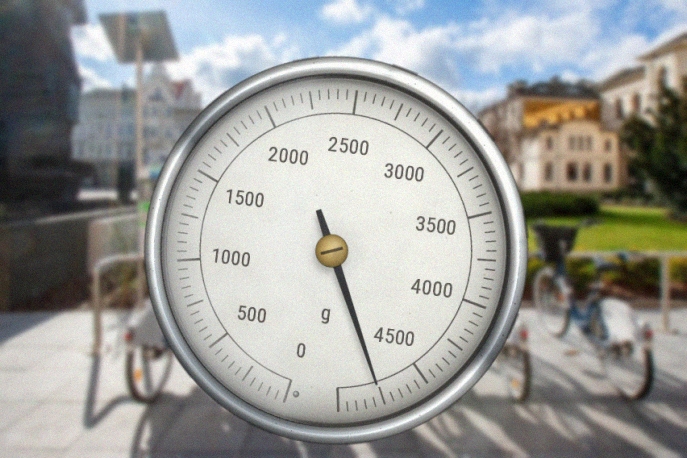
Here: 4750 g
